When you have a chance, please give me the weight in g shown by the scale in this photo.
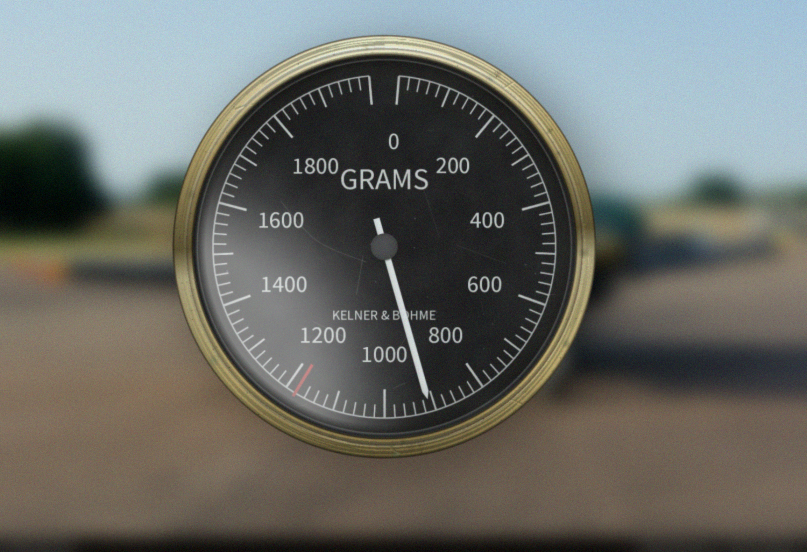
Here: 910 g
